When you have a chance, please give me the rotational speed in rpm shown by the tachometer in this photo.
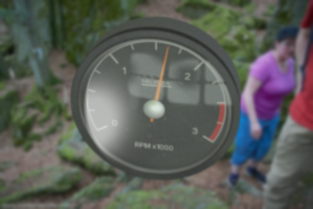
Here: 1625 rpm
